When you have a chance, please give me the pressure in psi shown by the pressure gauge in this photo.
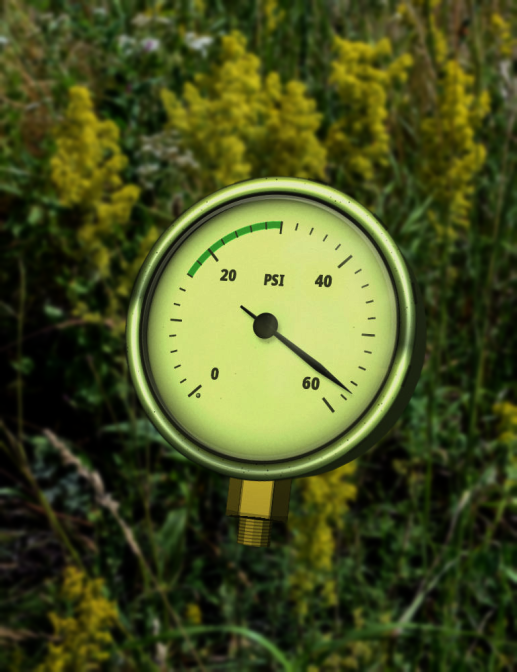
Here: 57 psi
